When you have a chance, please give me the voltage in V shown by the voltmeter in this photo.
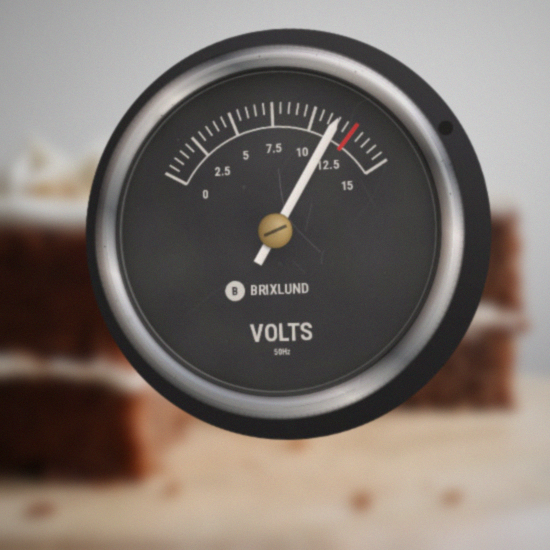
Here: 11.5 V
